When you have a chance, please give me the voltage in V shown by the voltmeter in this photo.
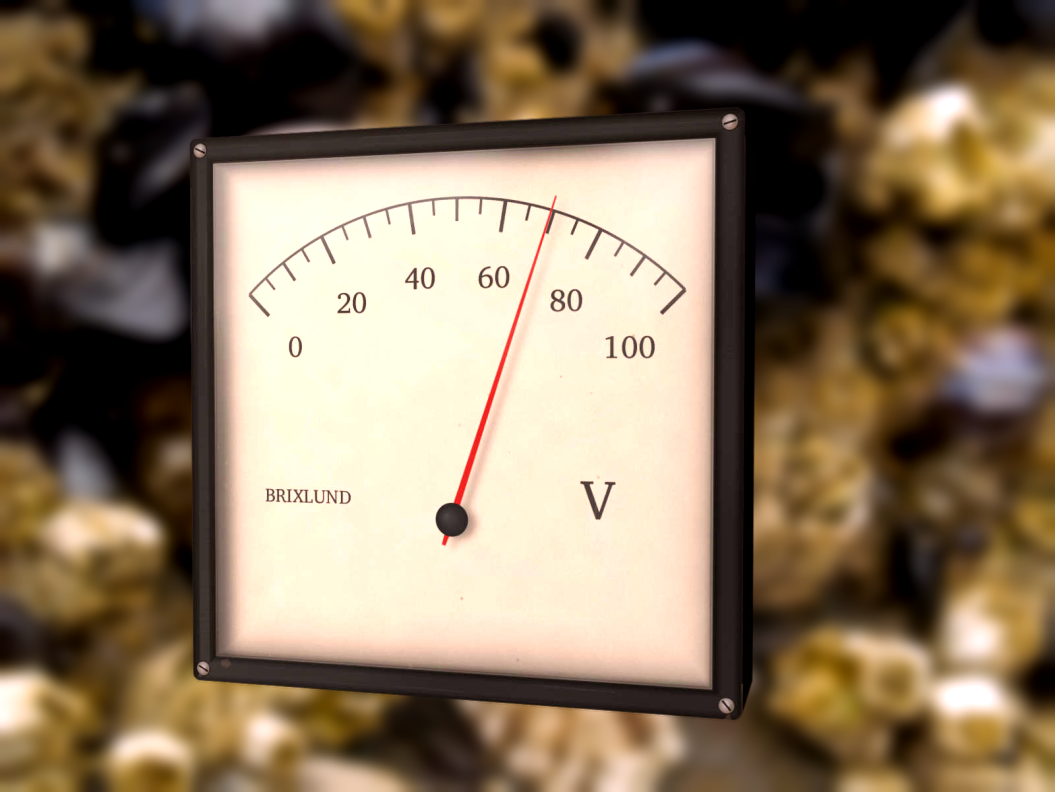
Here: 70 V
